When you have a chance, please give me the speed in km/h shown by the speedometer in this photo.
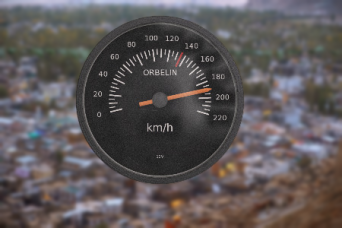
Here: 190 km/h
